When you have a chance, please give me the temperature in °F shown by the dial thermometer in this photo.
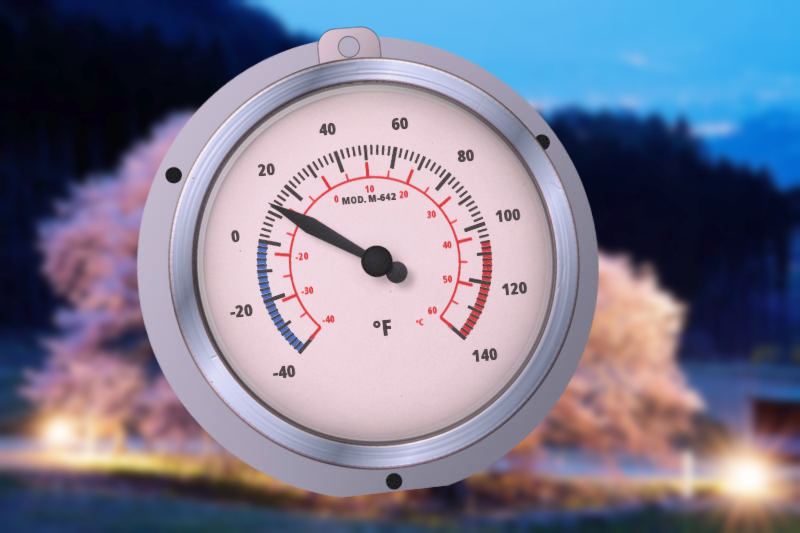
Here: 12 °F
